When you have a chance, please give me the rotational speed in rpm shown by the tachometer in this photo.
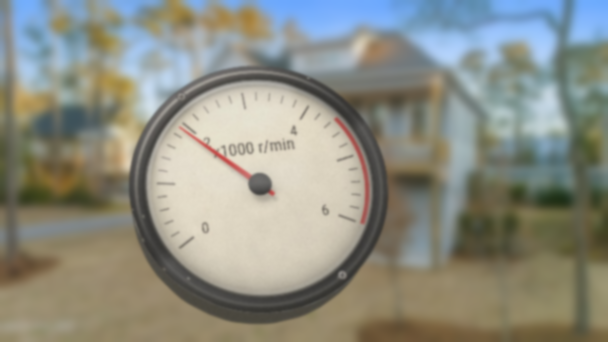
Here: 1900 rpm
